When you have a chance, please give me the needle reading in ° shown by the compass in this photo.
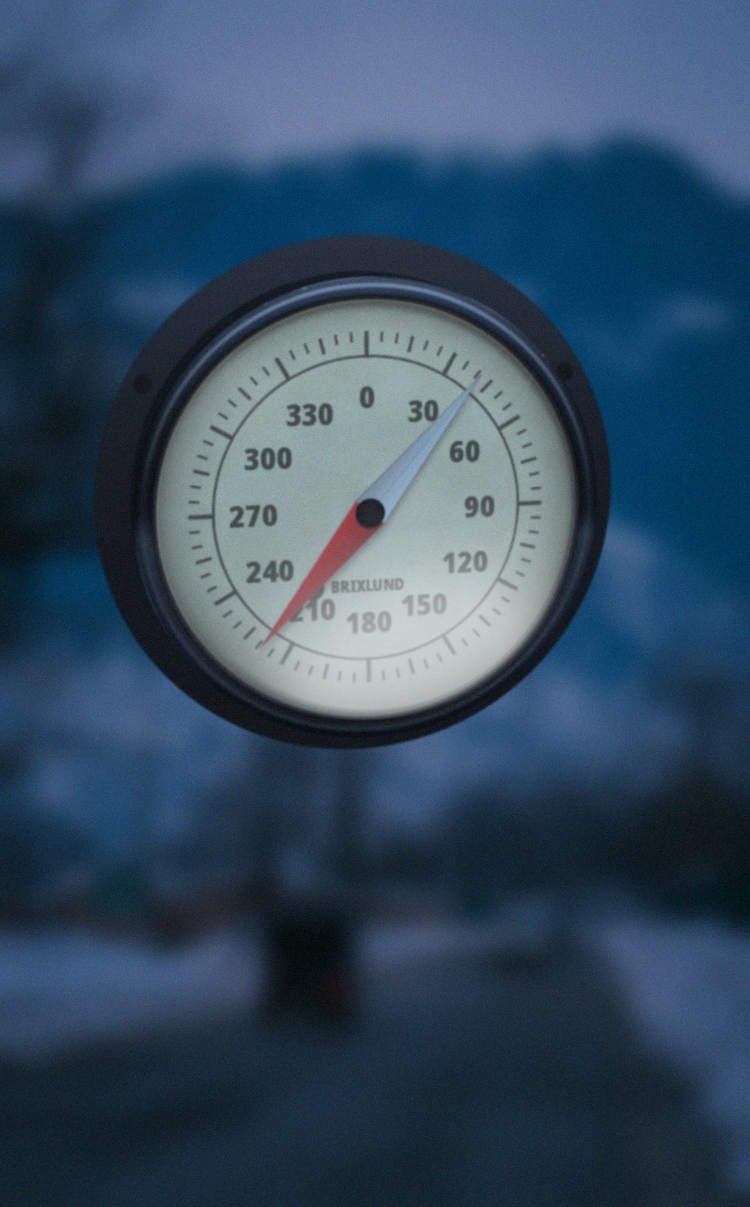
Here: 220 °
